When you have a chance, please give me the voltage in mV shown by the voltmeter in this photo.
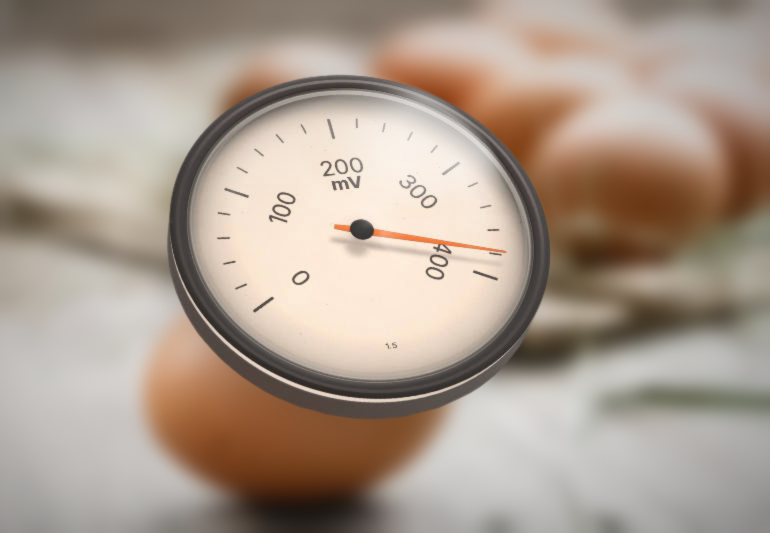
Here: 380 mV
